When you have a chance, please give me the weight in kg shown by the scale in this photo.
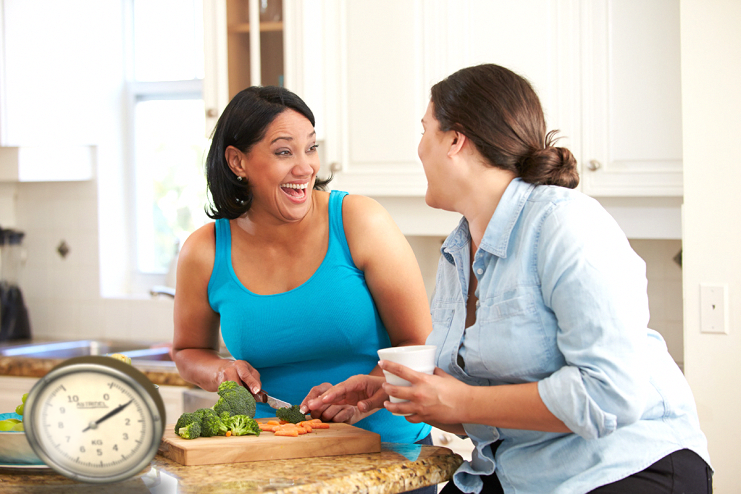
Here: 1 kg
